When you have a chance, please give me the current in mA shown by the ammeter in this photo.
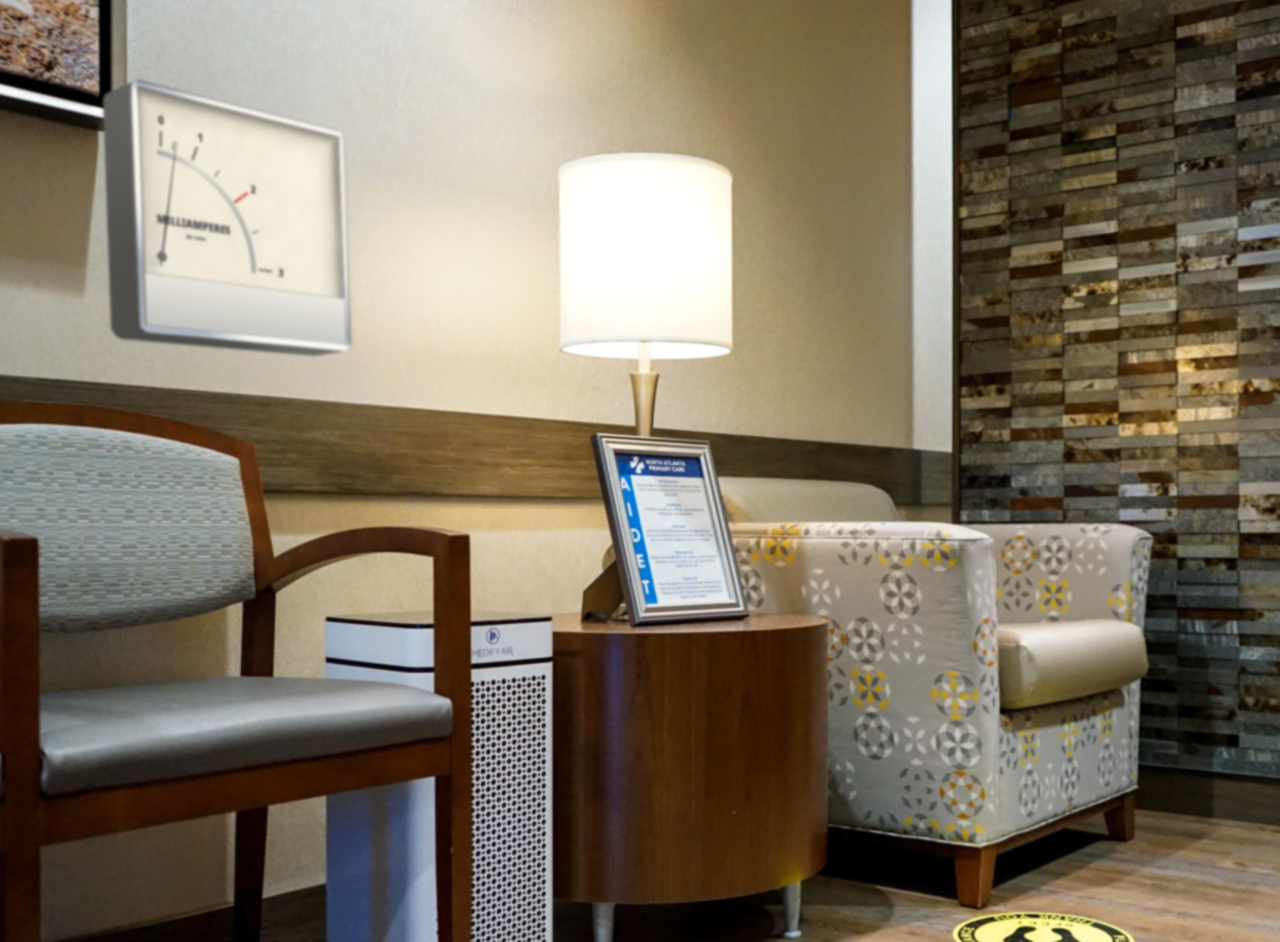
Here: 0.5 mA
